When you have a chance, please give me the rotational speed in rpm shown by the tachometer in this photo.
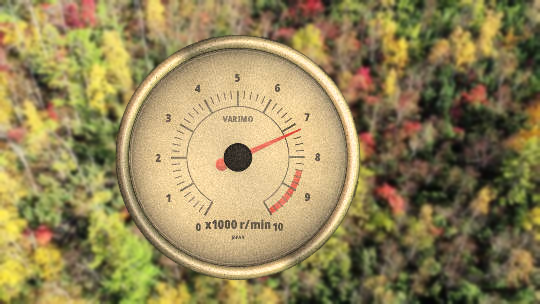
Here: 7200 rpm
